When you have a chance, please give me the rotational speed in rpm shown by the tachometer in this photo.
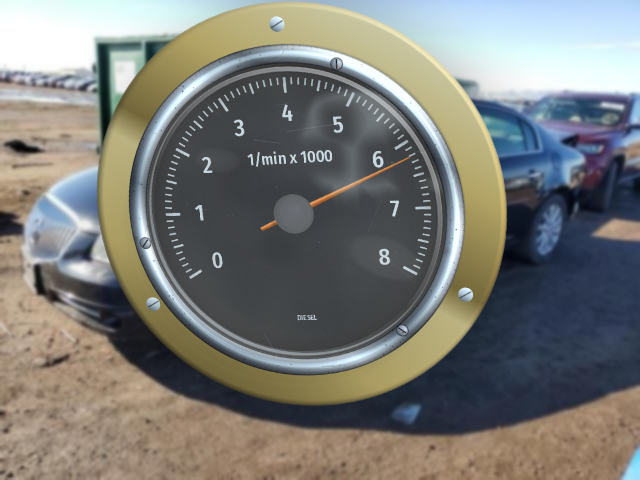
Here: 6200 rpm
